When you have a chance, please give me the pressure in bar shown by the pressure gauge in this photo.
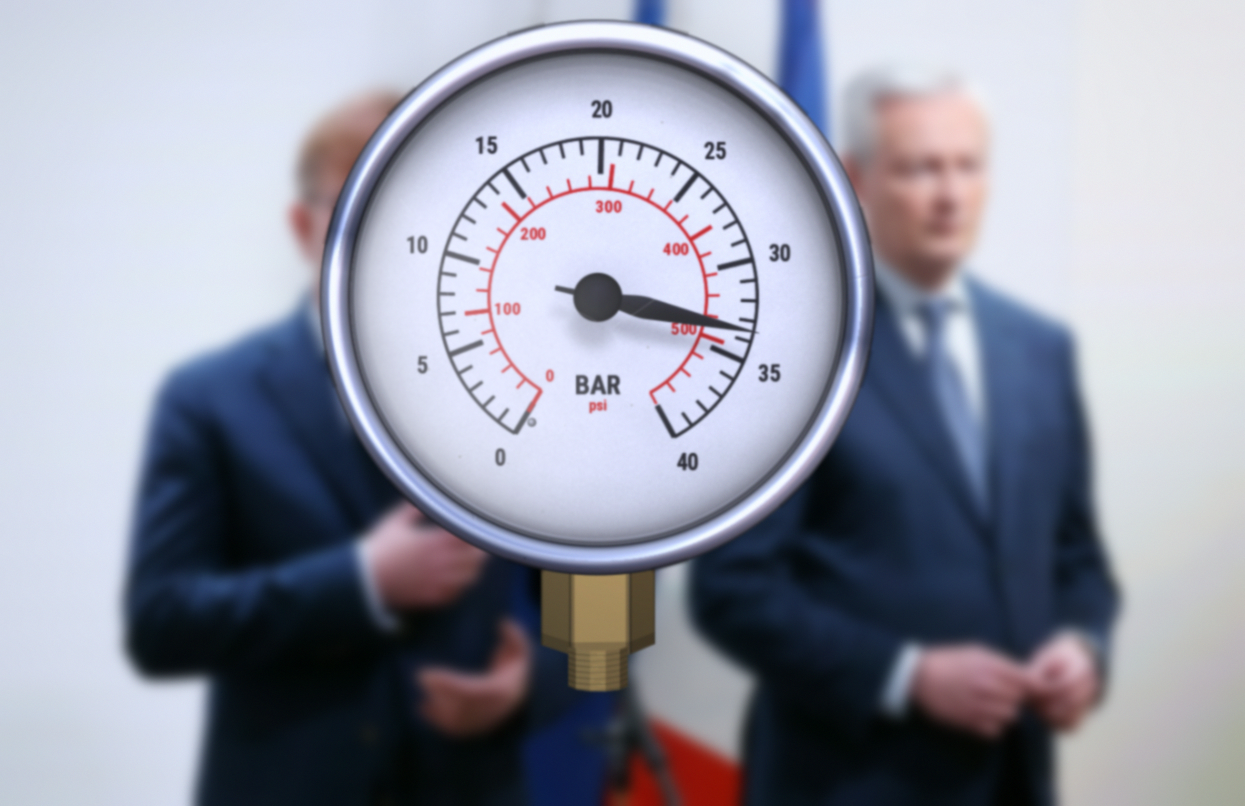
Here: 33.5 bar
